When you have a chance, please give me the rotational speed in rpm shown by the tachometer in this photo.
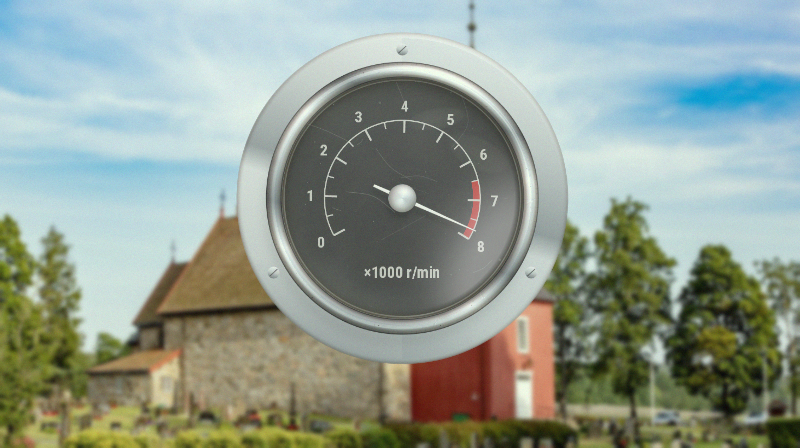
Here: 7750 rpm
